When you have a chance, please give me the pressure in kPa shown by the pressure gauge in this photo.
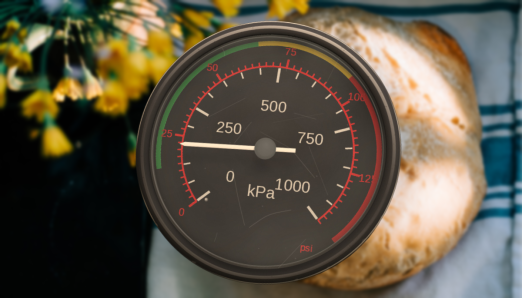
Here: 150 kPa
